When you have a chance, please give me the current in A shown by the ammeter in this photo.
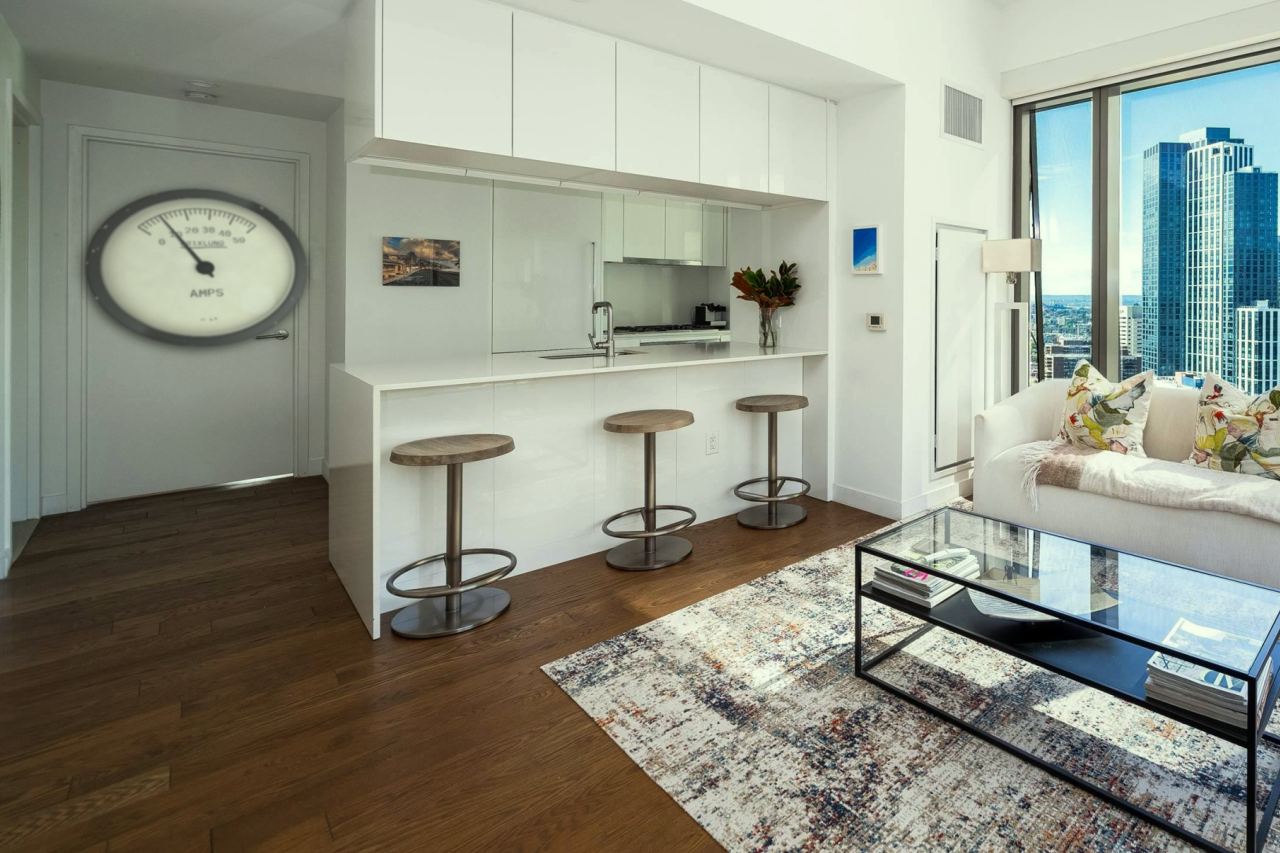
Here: 10 A
